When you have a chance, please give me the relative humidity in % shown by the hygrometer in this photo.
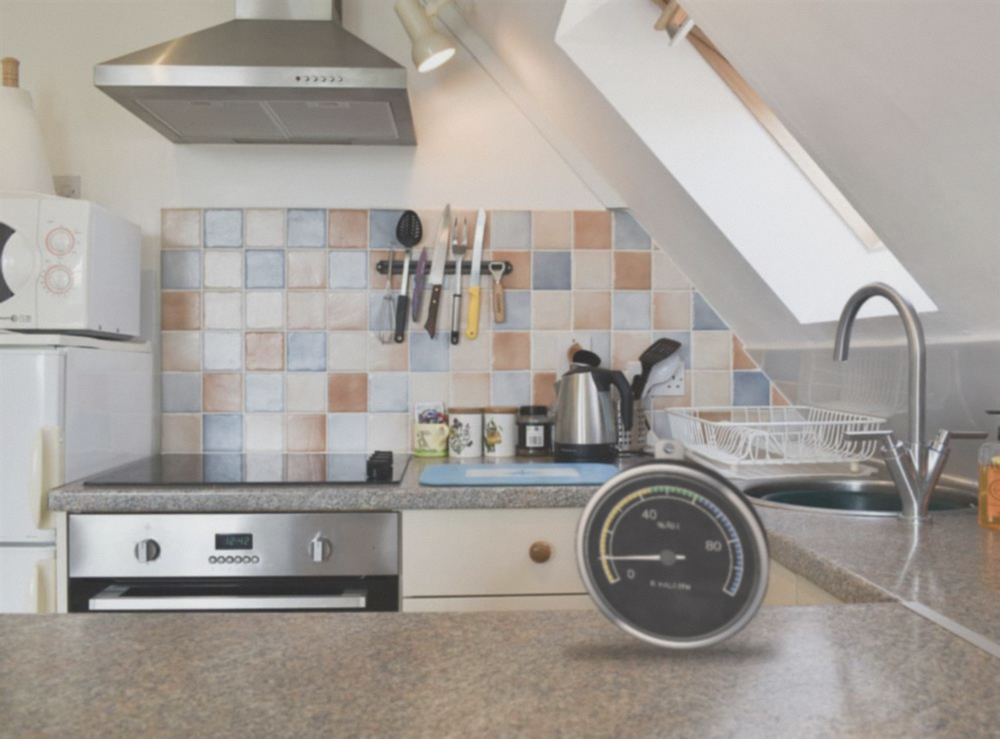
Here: 10 %
